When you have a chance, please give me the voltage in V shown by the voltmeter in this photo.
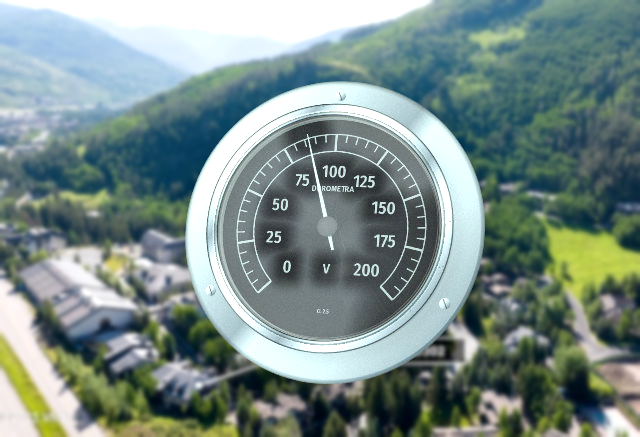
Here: 87.5 V
